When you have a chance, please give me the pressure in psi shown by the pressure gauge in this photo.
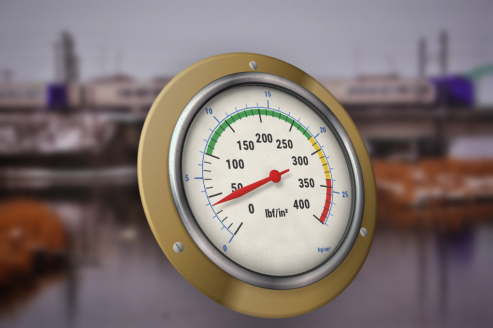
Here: 40 psi
